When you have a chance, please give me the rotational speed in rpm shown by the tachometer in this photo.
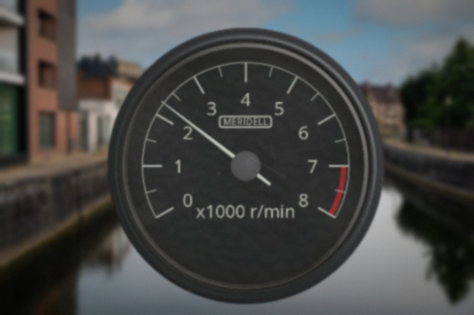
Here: 2250 rpm
